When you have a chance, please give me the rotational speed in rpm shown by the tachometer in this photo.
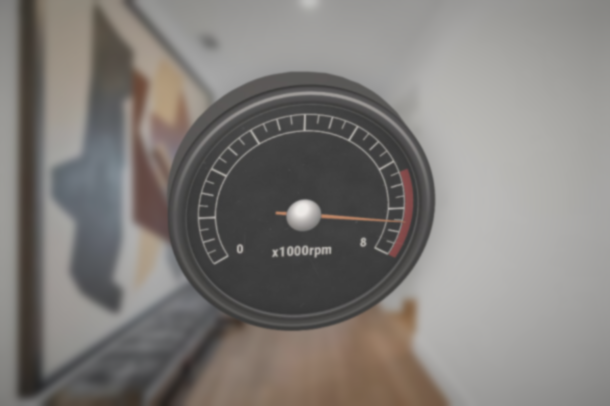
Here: 7250 rpm
